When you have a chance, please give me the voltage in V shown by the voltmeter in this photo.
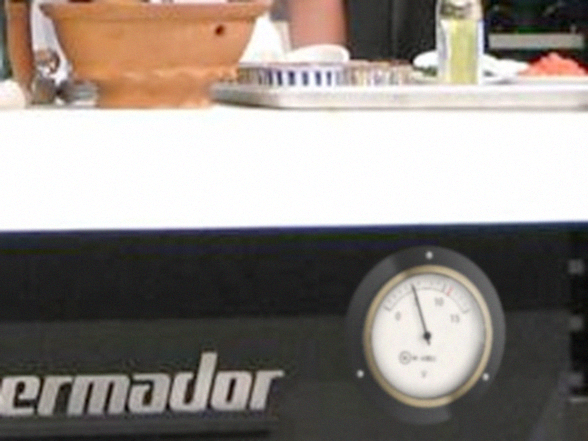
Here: 5 V
